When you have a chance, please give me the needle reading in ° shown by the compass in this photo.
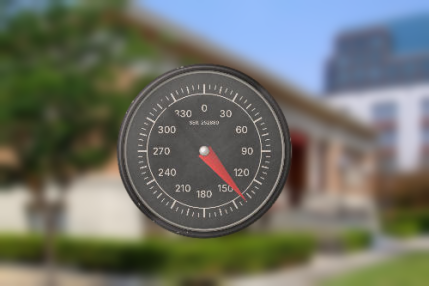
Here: 140 °
